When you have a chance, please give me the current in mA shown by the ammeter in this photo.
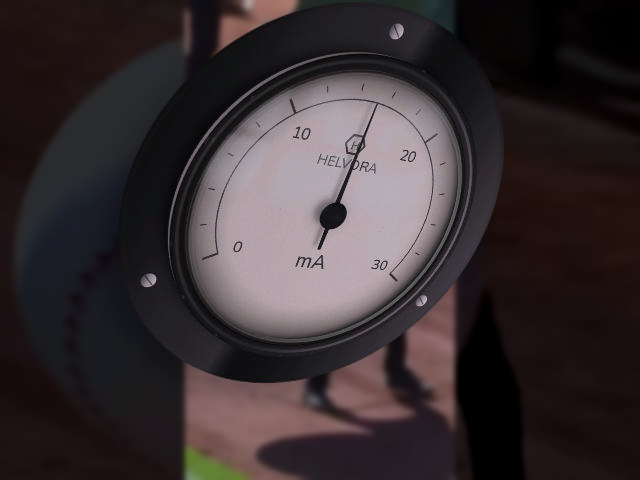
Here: 15 mA
